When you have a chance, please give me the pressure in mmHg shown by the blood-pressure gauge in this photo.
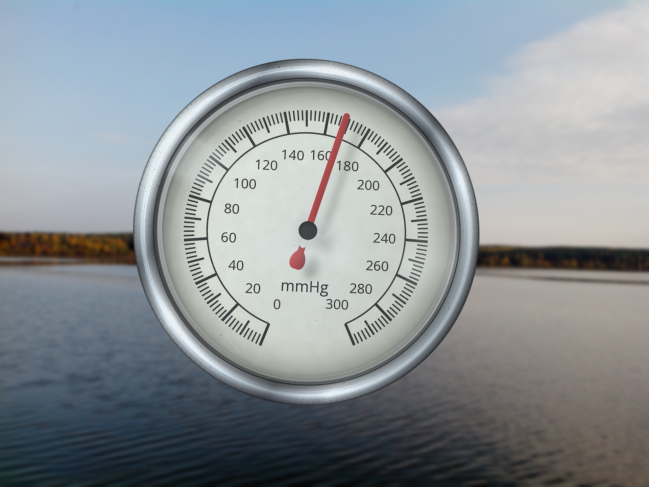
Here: 168 mmHg
